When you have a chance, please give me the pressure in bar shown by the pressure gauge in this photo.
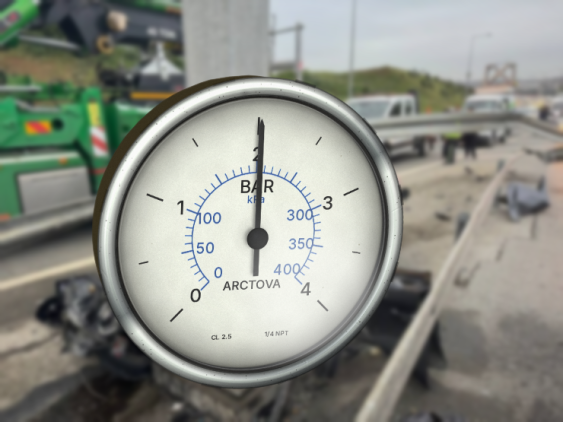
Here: 2 bar
